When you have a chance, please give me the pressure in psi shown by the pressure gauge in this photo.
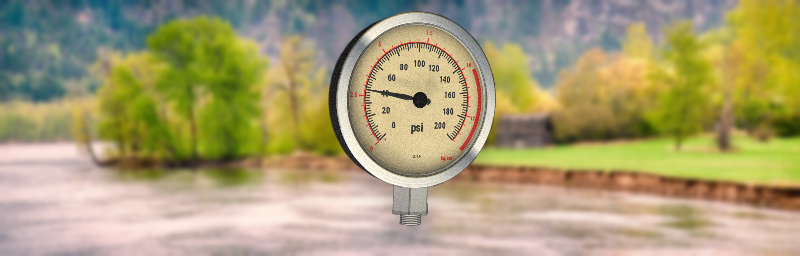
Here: 40 psi
